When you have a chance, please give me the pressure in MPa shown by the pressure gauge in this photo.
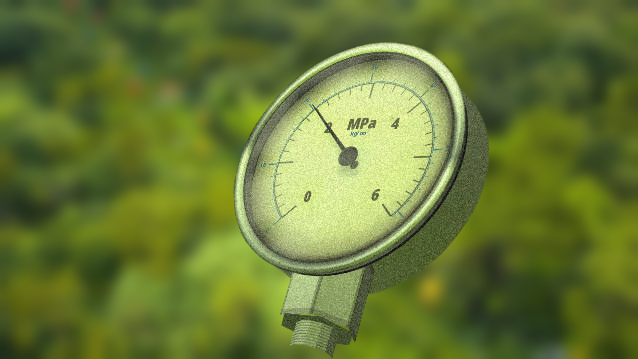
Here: 2 MPa
